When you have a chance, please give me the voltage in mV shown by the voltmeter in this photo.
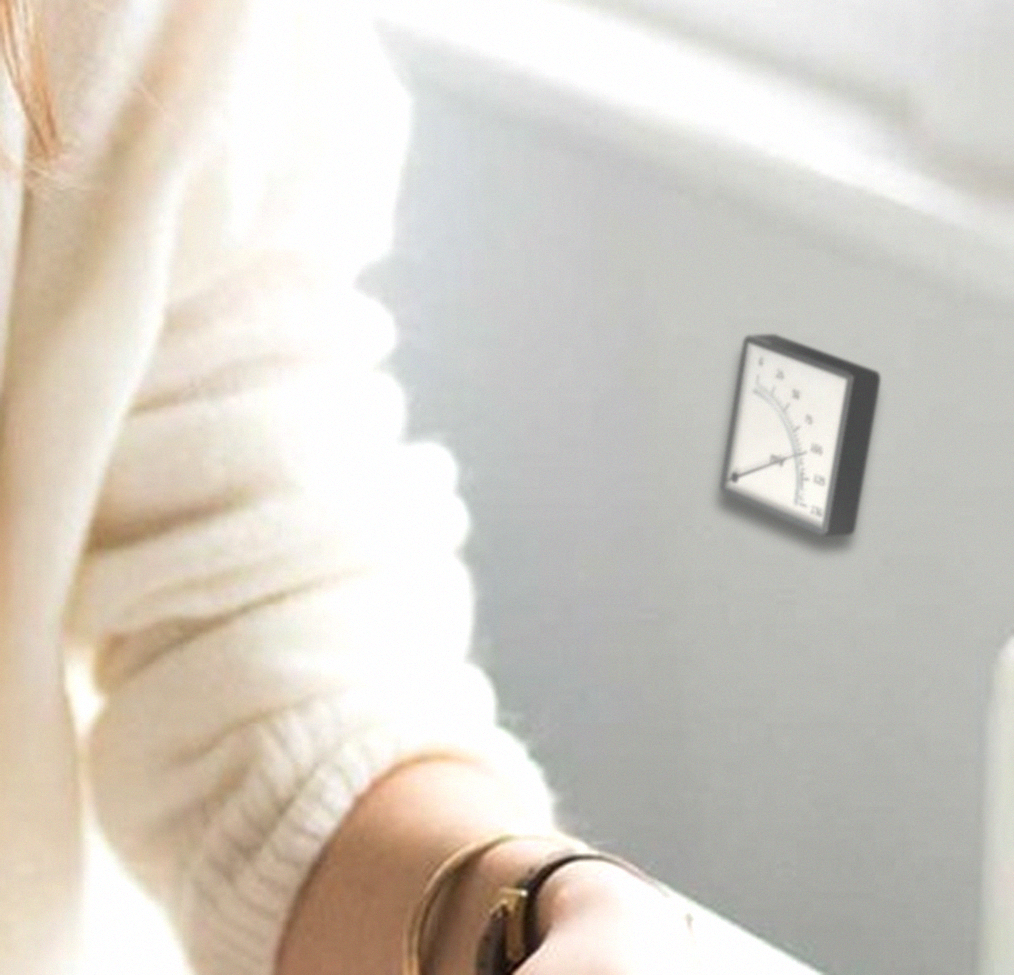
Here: 100 mV
